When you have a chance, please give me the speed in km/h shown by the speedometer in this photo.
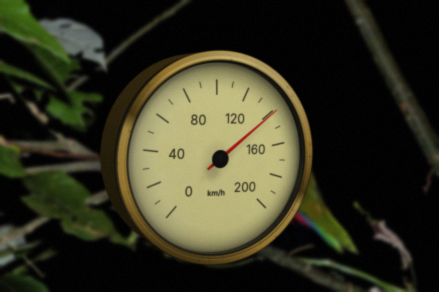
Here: 140 km/h
